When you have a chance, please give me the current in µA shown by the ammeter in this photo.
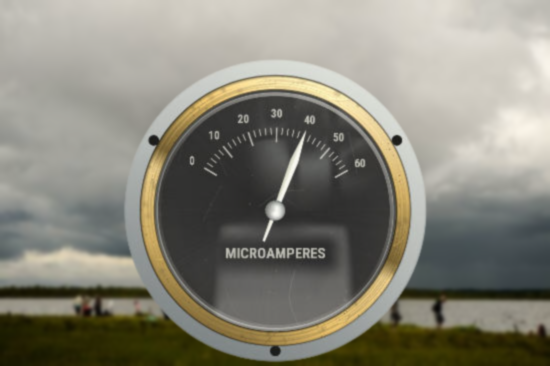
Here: 40 µA
